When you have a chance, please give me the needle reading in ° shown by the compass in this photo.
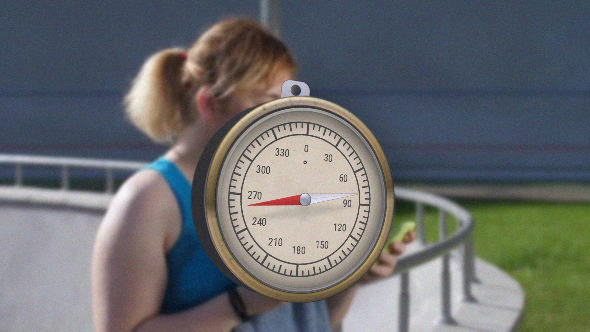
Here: 260 °
